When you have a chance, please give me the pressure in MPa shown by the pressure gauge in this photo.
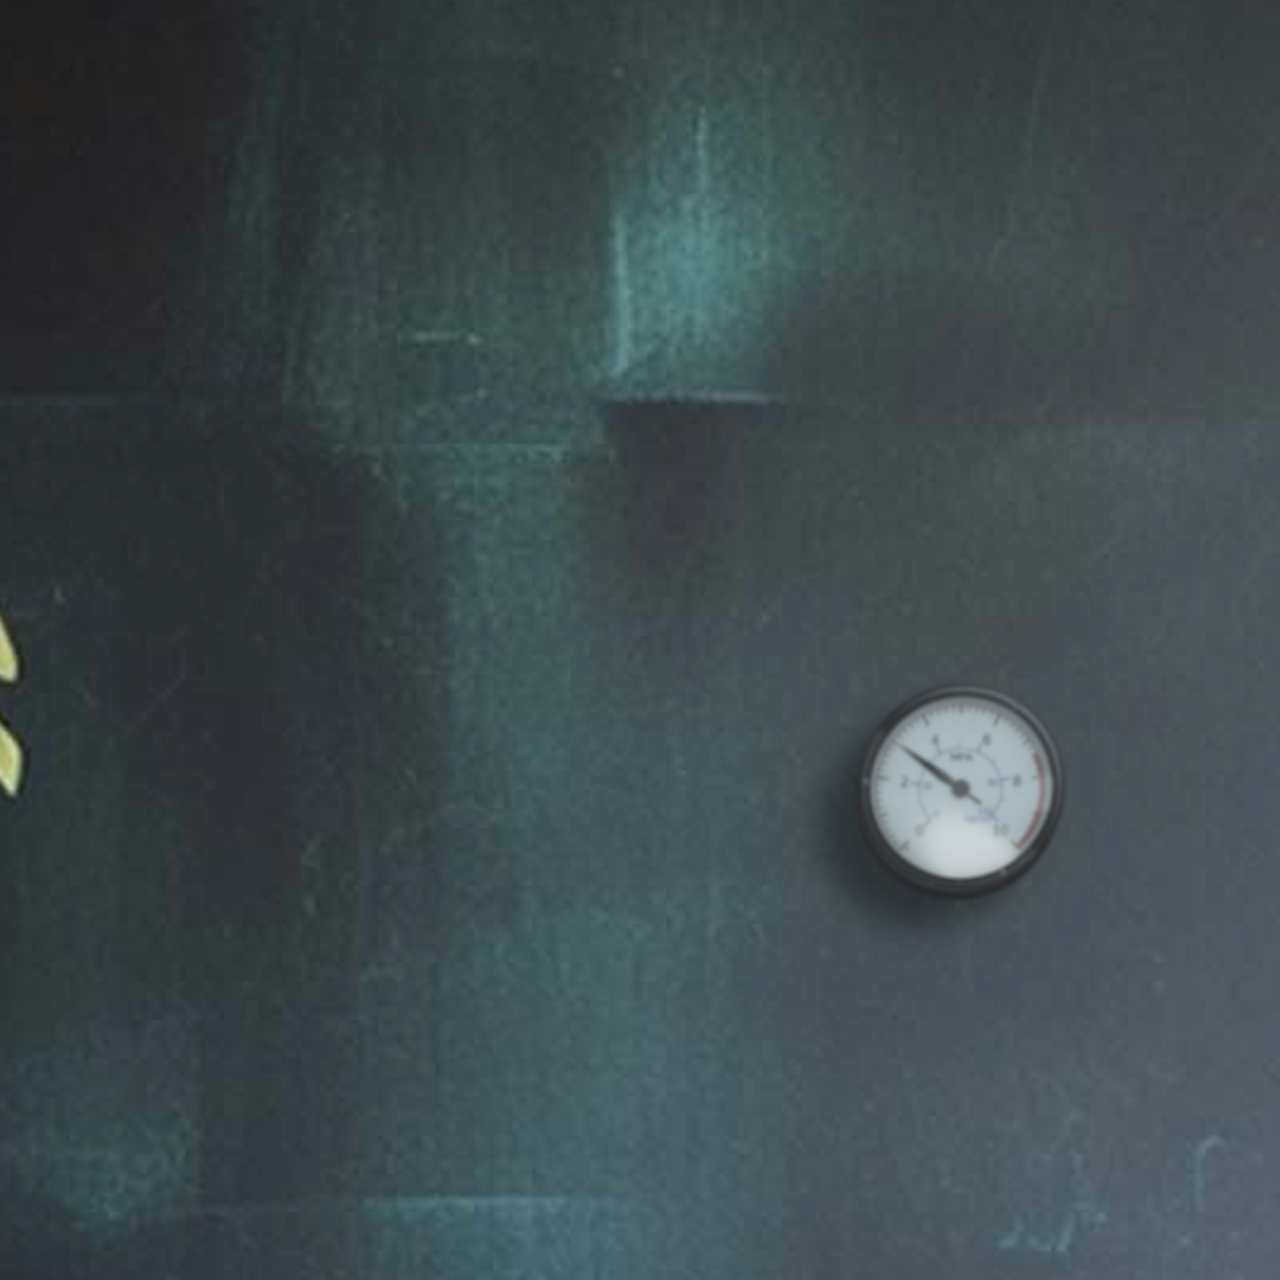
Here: 3 MPa
